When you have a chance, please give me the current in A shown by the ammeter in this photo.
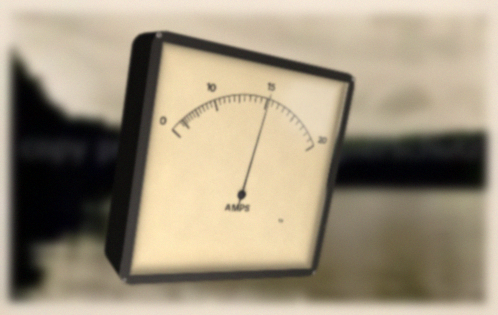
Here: 15 A
